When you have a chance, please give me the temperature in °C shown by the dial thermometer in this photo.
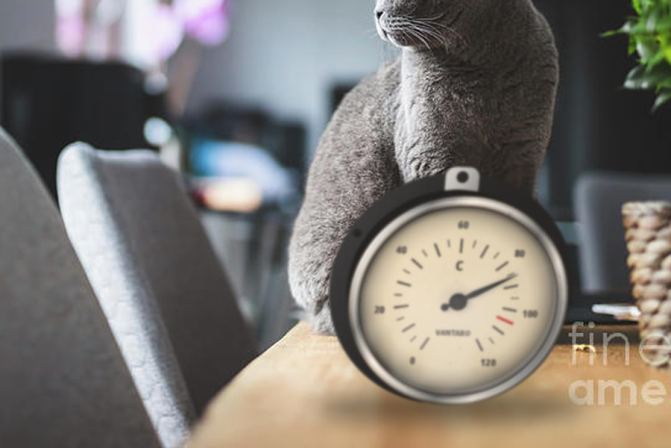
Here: 85 °C
